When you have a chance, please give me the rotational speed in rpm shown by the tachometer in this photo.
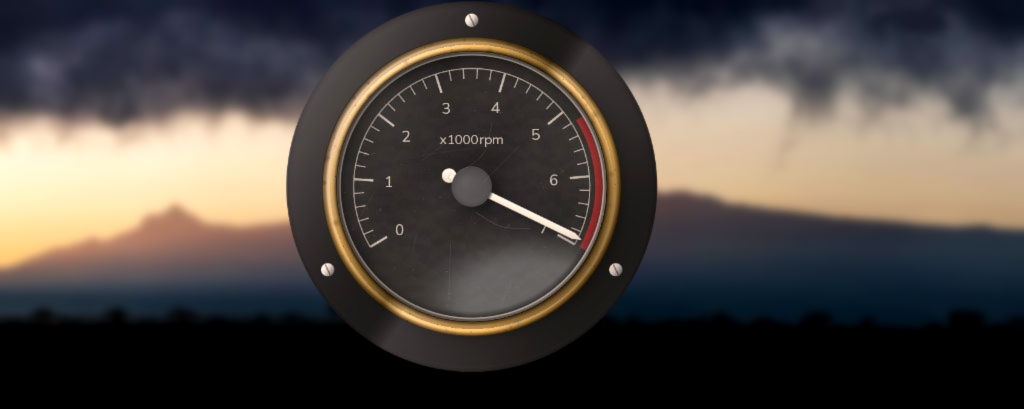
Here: 6900 rpm
